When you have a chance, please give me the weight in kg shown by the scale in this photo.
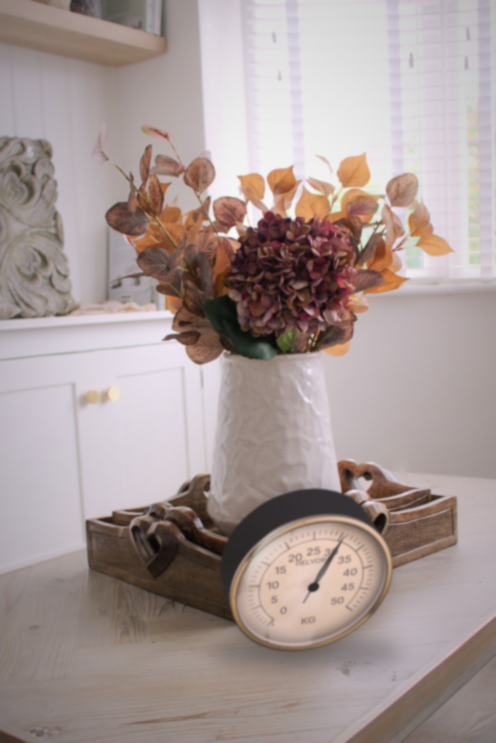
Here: 30 kg
